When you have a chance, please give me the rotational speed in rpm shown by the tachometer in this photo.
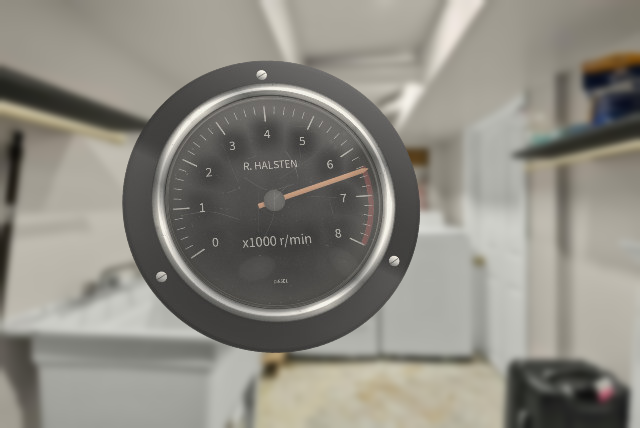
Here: 6500 rpm
